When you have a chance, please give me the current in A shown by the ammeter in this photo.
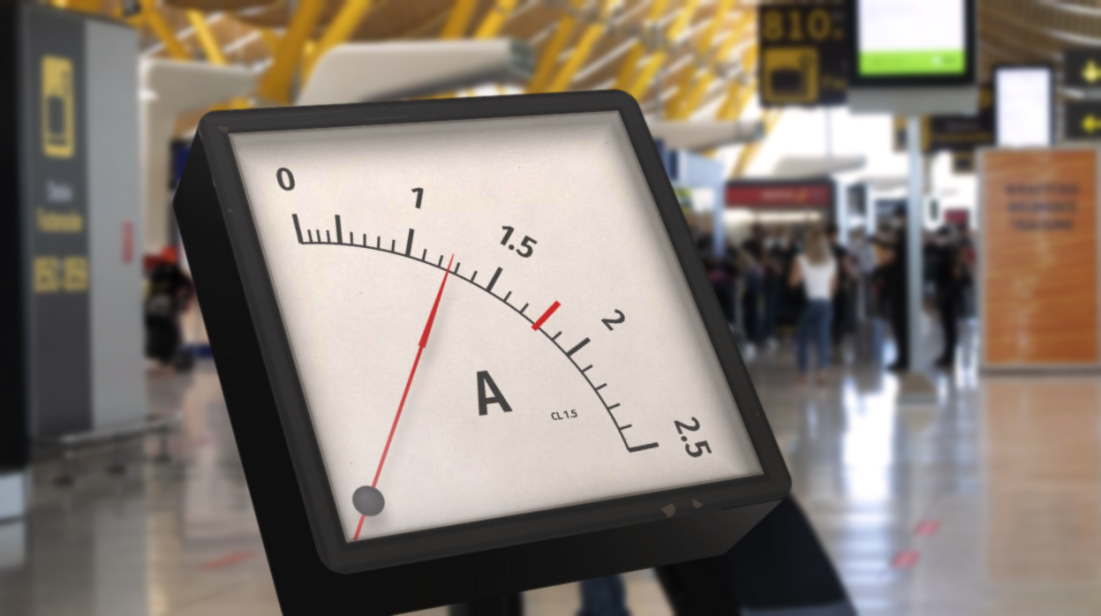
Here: 1.25 A
